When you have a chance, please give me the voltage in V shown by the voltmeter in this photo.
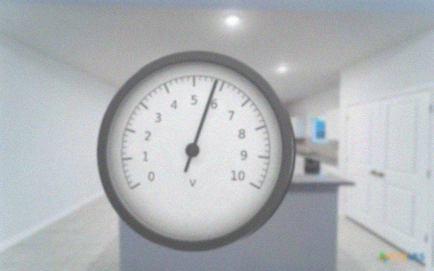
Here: 5.8 V
